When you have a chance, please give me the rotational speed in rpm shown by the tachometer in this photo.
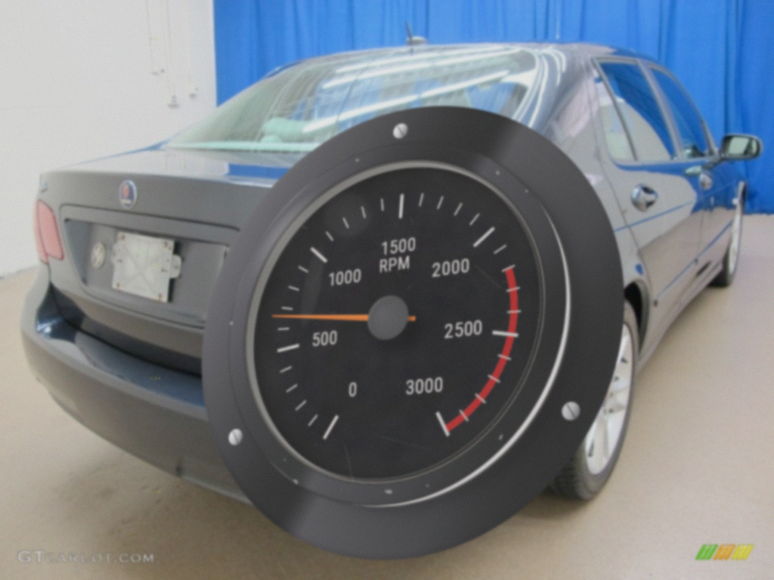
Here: 650 rpm
